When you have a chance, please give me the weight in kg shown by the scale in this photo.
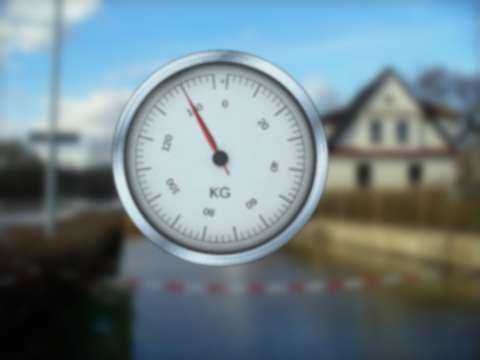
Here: 140 kg
